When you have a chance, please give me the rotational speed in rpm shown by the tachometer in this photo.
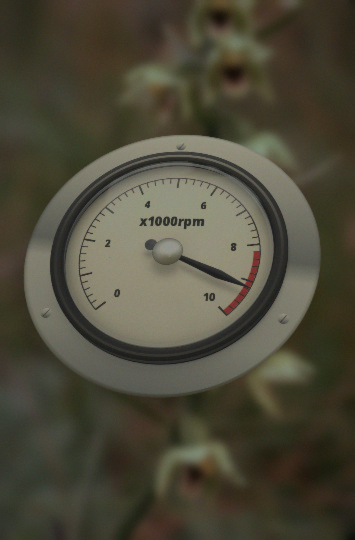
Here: 9200 rpm
